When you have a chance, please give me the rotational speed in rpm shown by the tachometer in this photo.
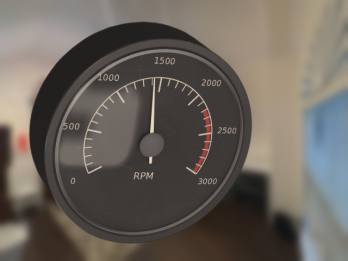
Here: 1400 rpm
